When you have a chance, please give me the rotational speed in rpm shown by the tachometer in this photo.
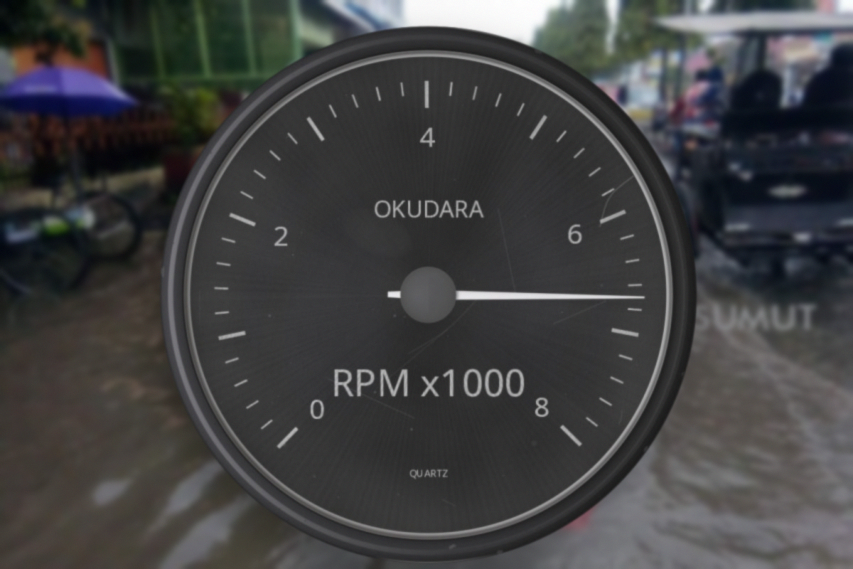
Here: 6700 rpm
